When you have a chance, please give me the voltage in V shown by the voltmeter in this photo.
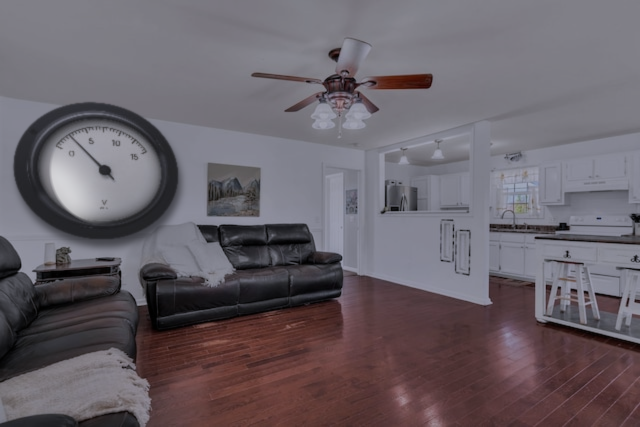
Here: 2.5 V
